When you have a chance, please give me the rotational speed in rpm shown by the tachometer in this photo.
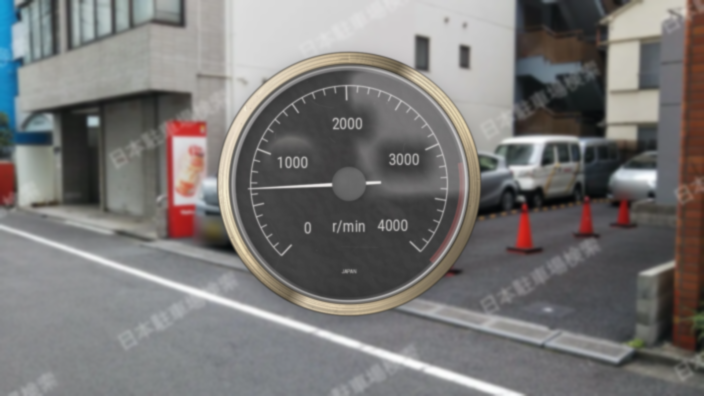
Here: 650 rpm
